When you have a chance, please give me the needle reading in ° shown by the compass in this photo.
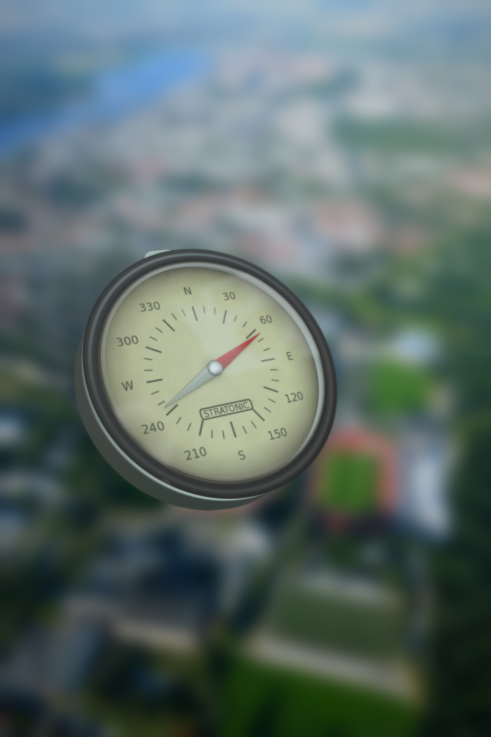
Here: 65 °
